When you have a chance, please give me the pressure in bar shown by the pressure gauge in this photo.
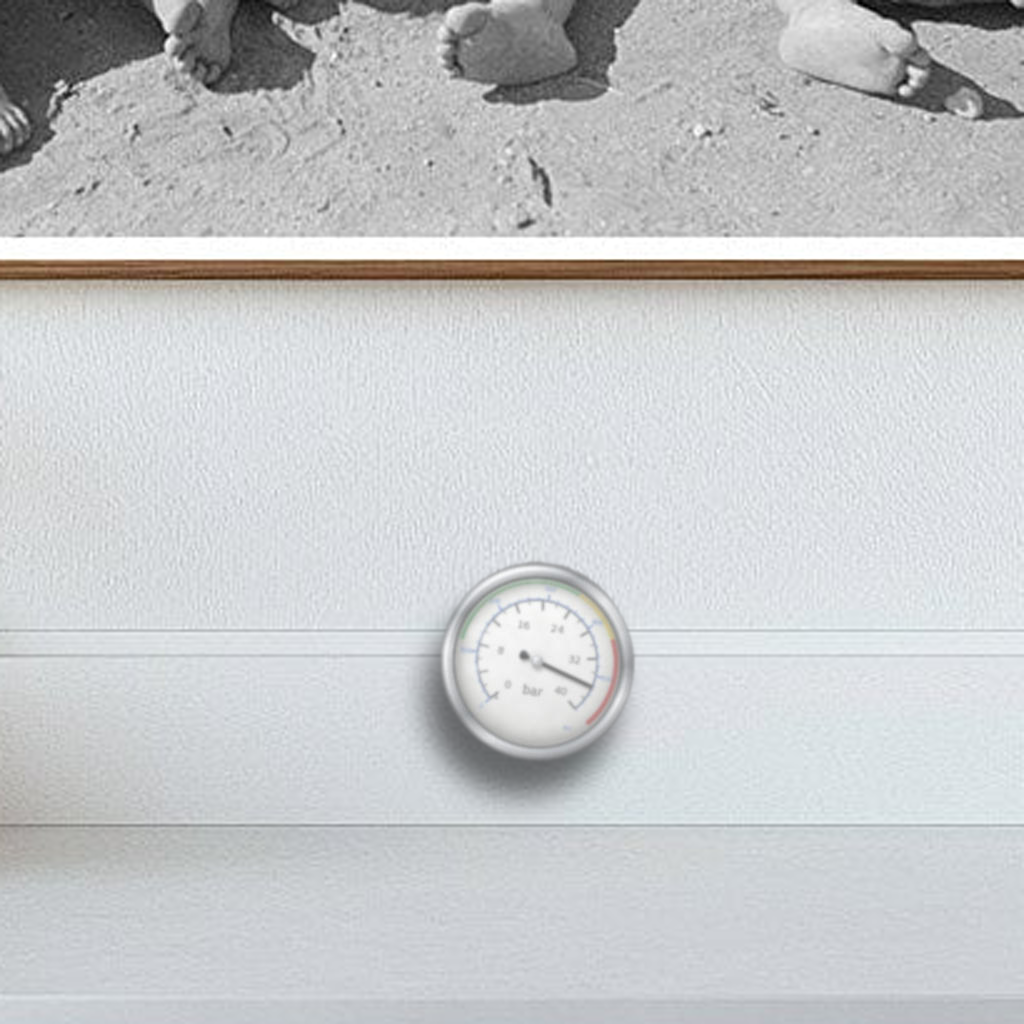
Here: 36 bar
